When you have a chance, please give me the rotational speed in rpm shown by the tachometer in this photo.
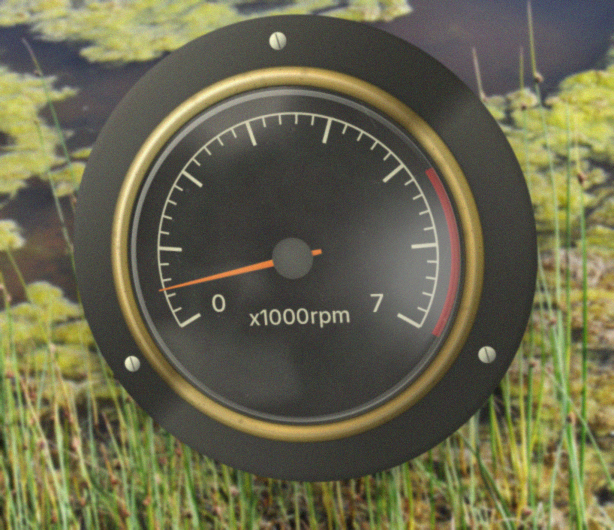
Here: 500 rpm
